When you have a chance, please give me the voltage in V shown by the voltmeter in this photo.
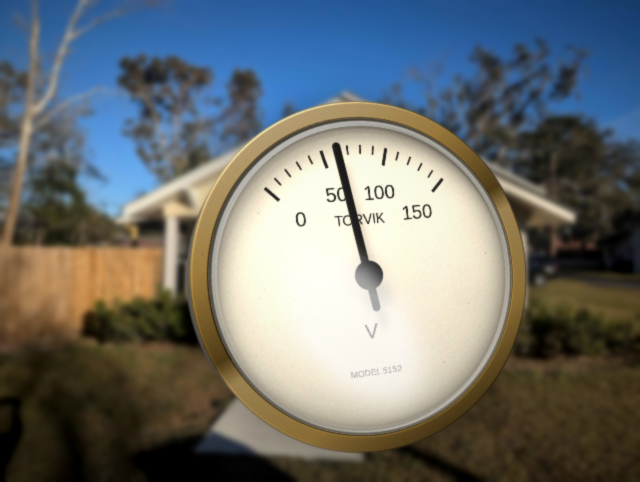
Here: 60 V
